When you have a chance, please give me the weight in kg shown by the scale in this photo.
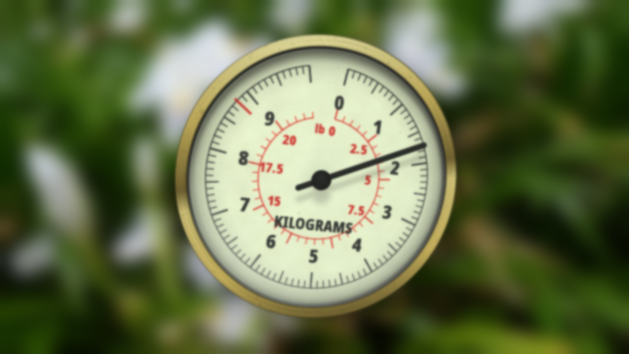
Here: 1.7 kg
